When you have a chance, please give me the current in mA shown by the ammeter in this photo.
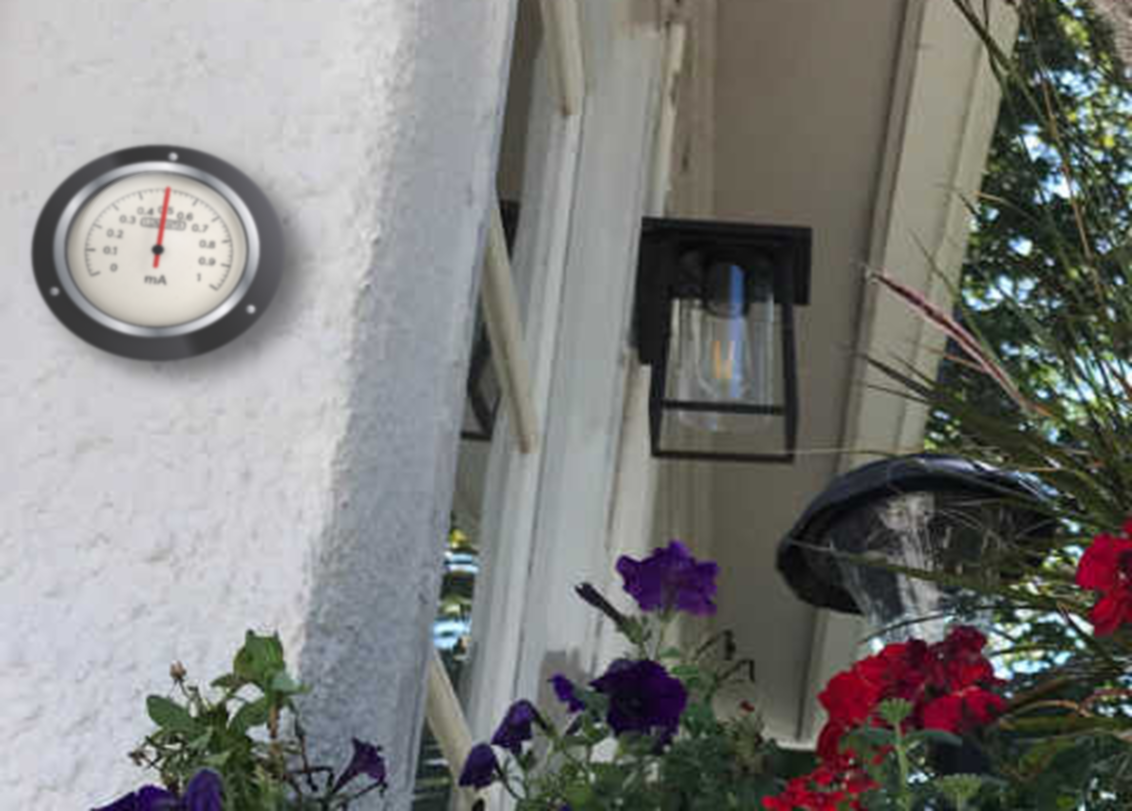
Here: 0.5 mA
